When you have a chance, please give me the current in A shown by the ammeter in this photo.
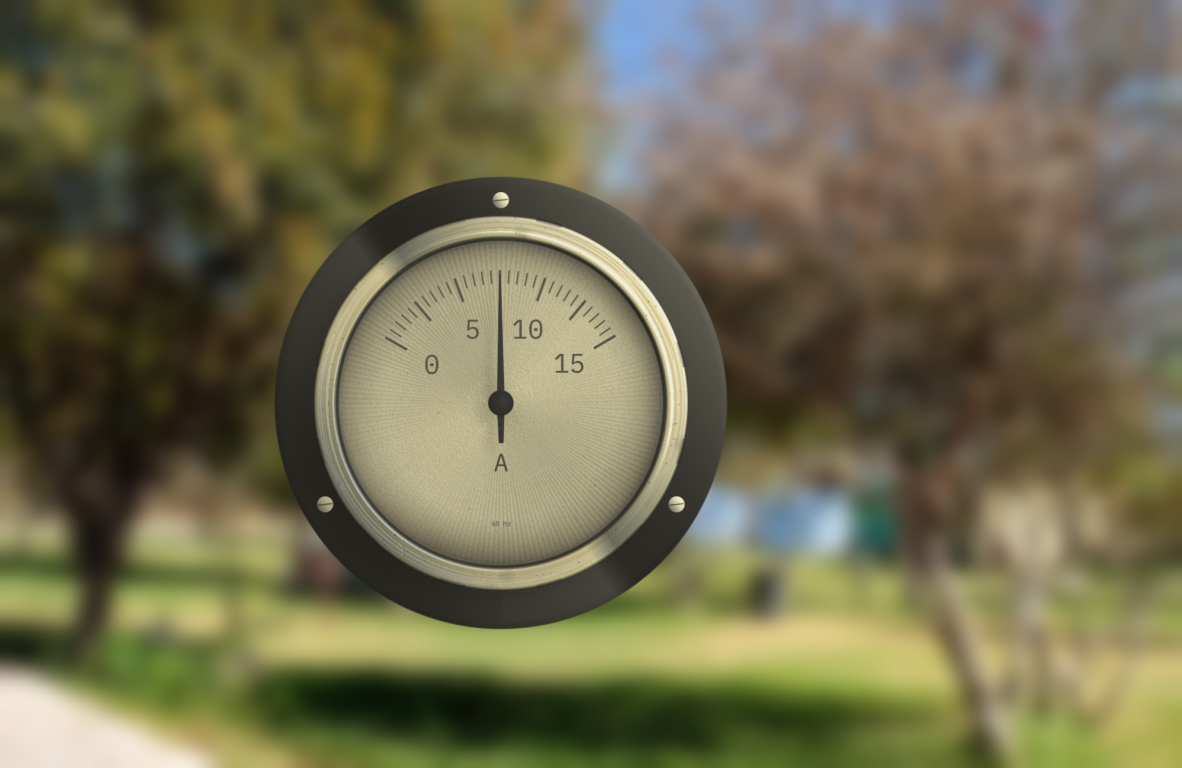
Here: 7.5 A
